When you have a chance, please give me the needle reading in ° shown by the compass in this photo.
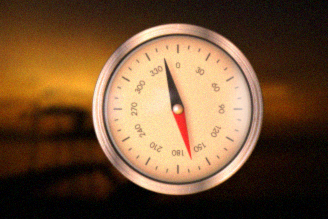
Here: 165 °
